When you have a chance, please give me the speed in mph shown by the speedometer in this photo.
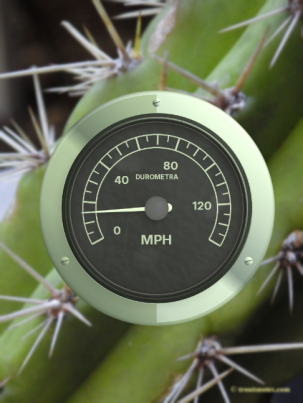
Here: 15 mph
